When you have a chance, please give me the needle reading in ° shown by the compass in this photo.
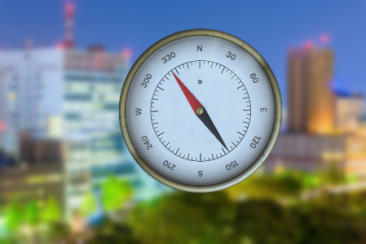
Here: 325 °
